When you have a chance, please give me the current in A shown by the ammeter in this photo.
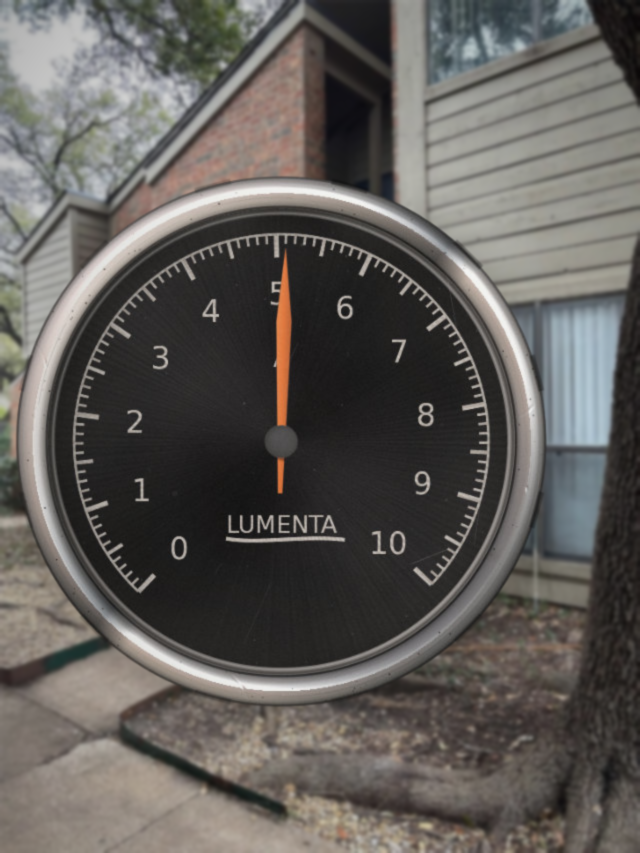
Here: 5.1 A
